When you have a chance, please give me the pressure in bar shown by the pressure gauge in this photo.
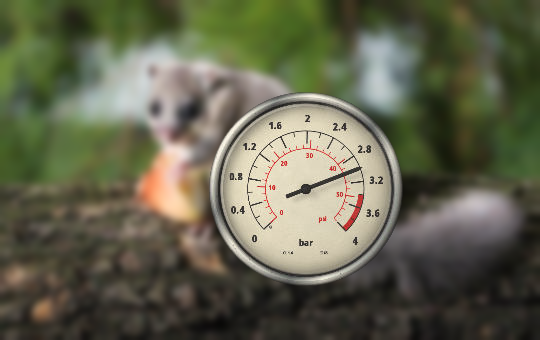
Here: 3 bar
